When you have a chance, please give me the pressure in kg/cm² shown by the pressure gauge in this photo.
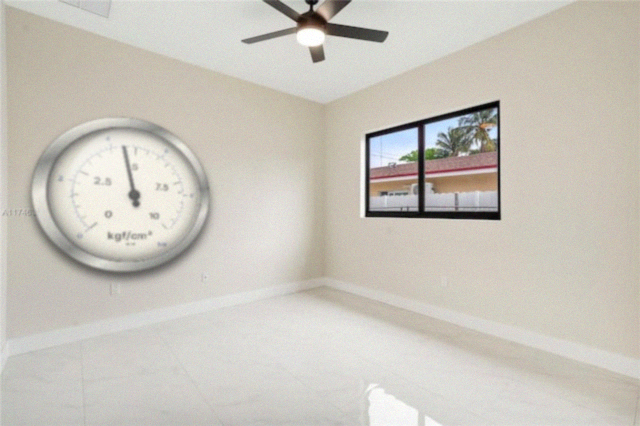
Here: 4.5 kg/cm²
